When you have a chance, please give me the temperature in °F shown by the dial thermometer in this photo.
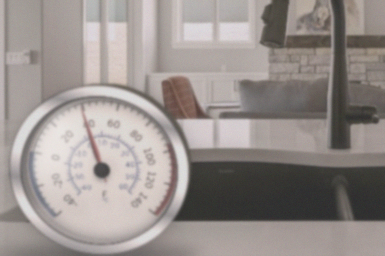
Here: 40 °F
